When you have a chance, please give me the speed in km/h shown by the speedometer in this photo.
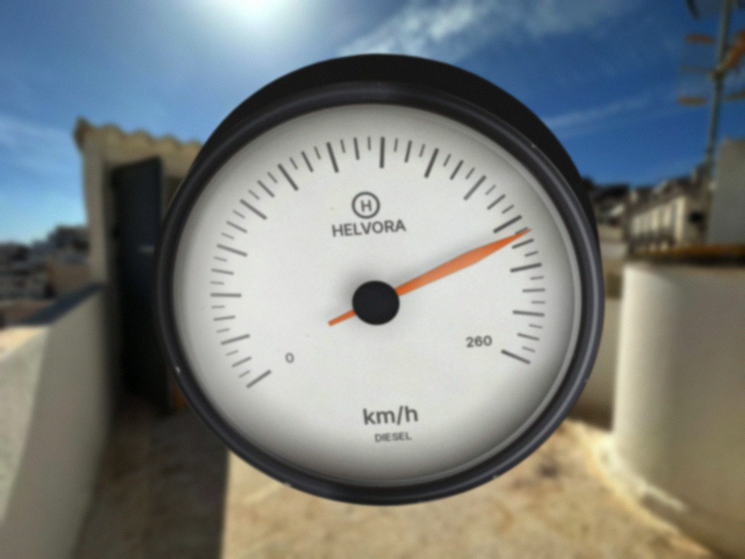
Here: 205 km/h
